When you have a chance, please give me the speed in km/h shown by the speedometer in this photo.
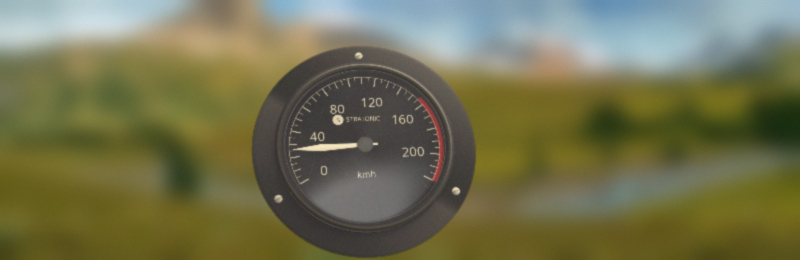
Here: 25 km/h
